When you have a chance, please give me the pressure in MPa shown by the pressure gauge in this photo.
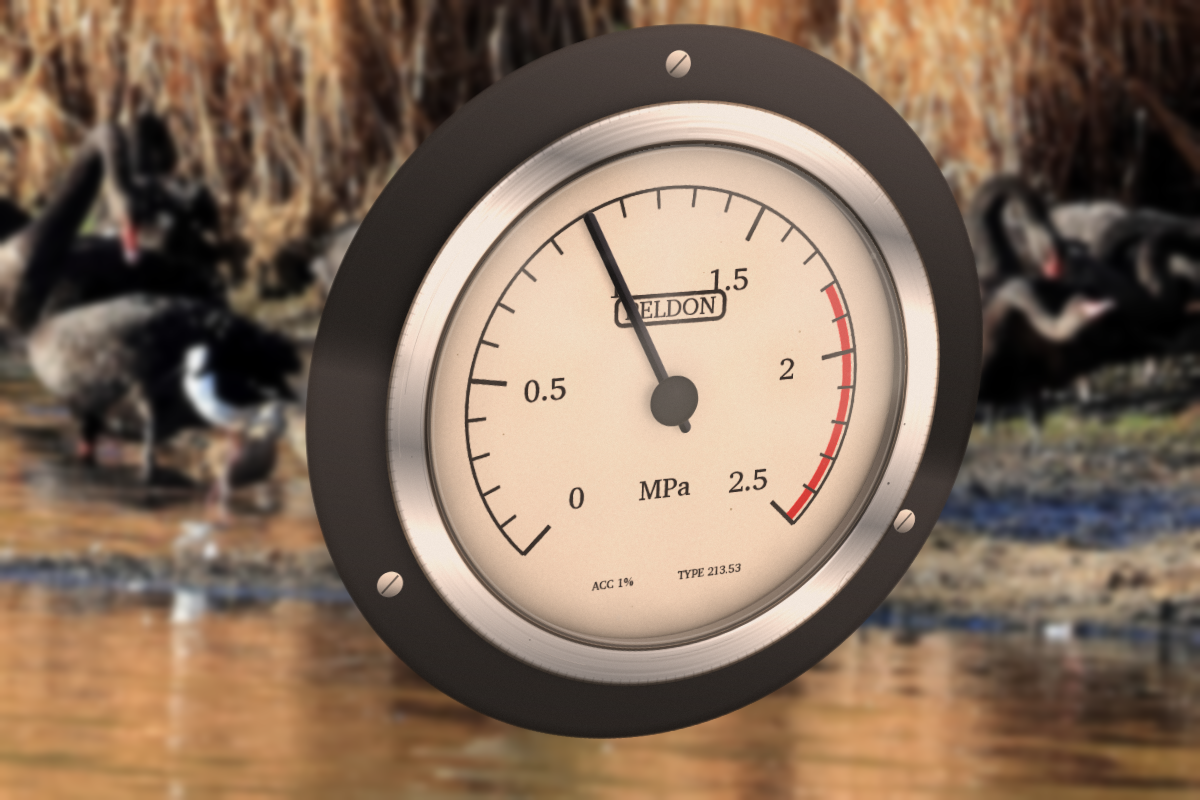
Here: 1 MPa
